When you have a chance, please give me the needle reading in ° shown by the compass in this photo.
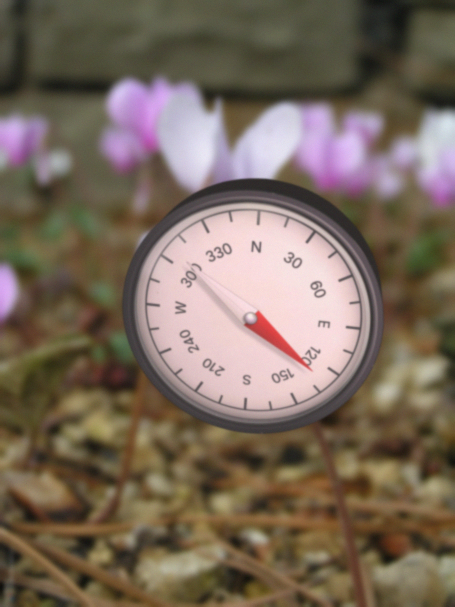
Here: 127.5 °
